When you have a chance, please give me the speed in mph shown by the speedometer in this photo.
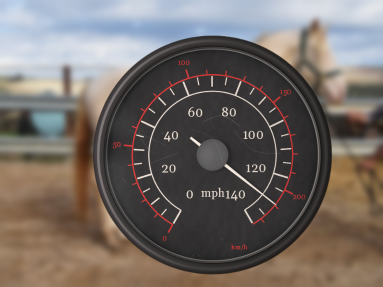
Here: 130 mph
